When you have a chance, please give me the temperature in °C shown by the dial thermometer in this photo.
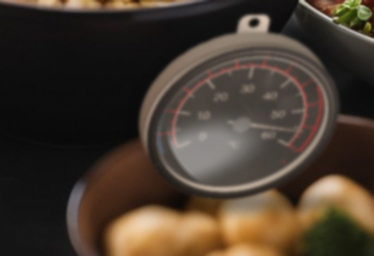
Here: 55 °C
